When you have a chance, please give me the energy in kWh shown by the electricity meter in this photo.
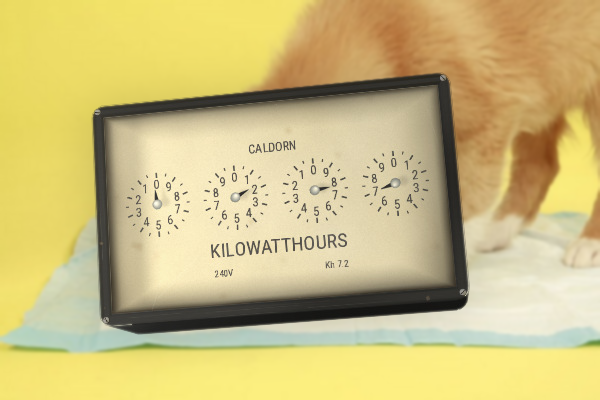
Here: 177 kWh
